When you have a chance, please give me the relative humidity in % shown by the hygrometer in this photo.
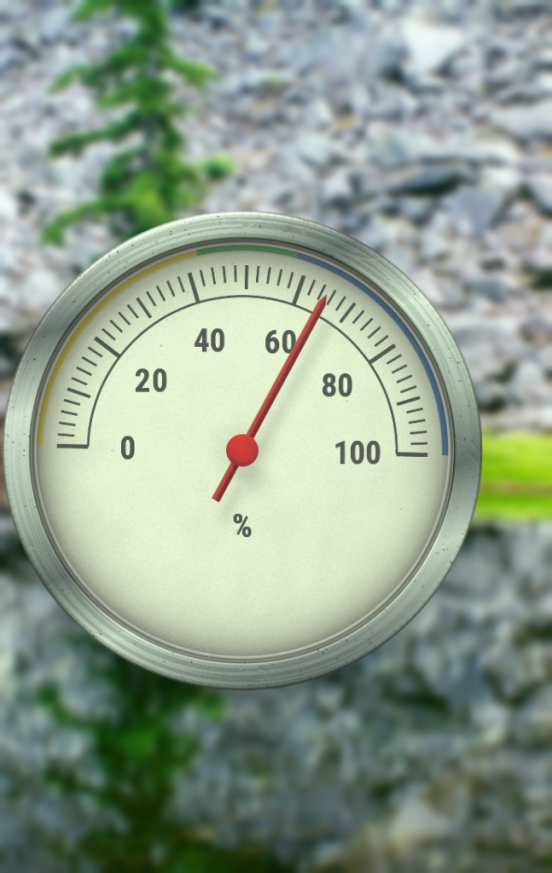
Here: 65 %
